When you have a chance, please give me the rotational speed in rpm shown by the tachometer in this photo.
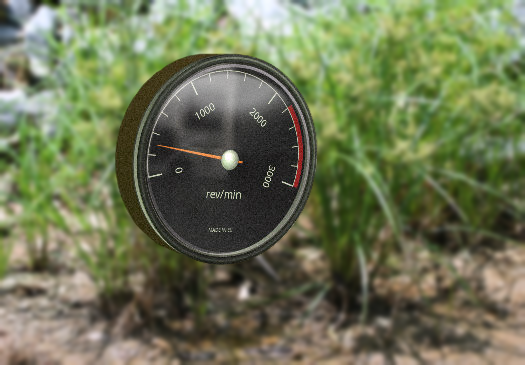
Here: 300 rpm
